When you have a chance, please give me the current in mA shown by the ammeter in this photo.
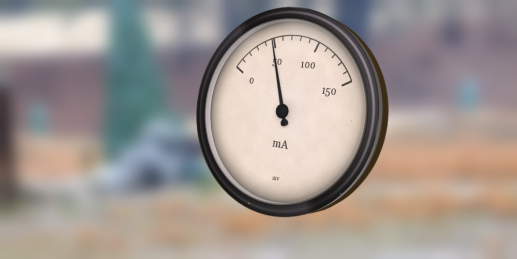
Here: 50 mA
